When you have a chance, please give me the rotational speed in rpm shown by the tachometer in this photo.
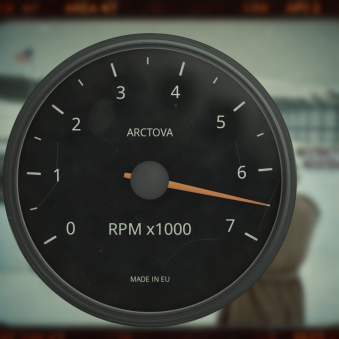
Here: 6500 rpm
